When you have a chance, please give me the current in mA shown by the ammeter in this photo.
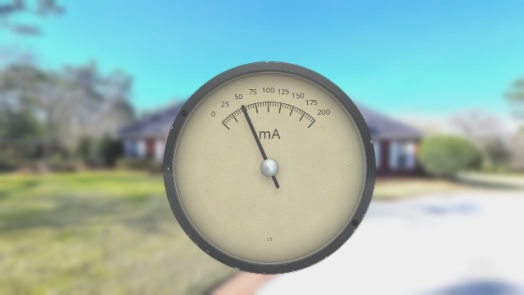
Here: 50 mA
